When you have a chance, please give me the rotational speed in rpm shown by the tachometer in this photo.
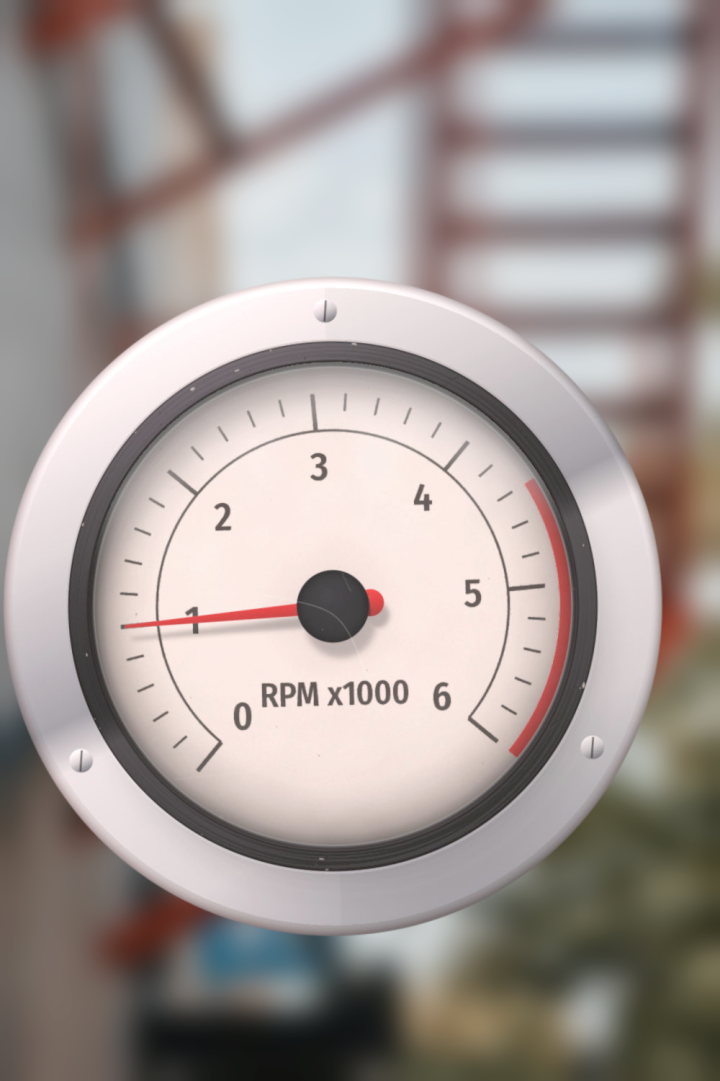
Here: 1000 rpm
